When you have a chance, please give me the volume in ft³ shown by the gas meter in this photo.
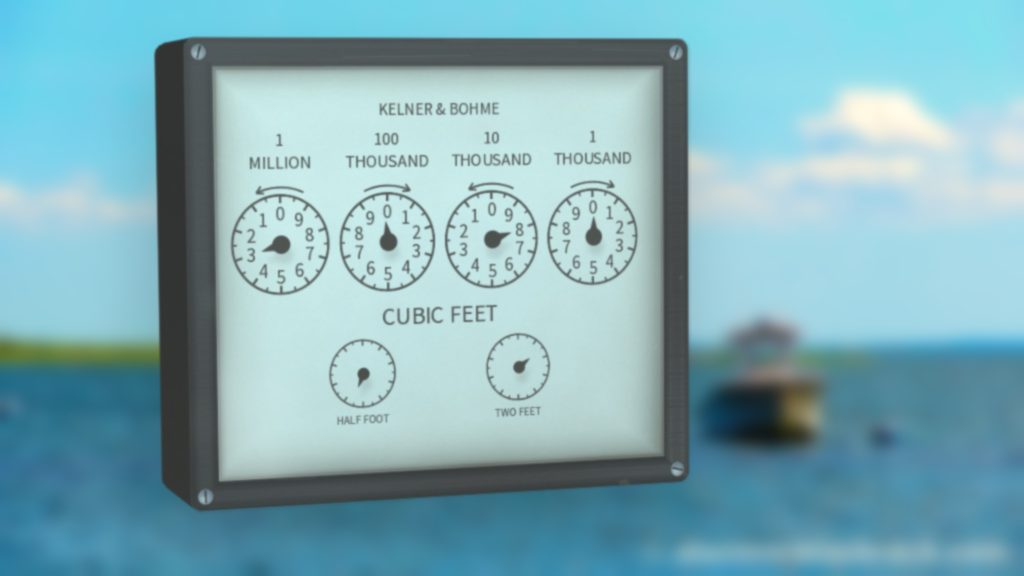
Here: 298000 ft³
